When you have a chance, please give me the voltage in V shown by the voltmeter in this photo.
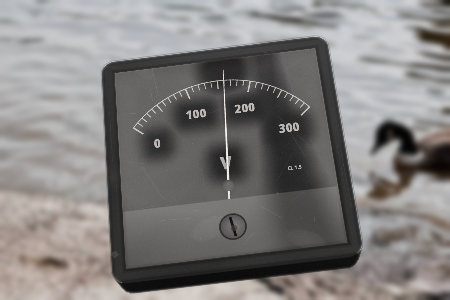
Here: 160 V
